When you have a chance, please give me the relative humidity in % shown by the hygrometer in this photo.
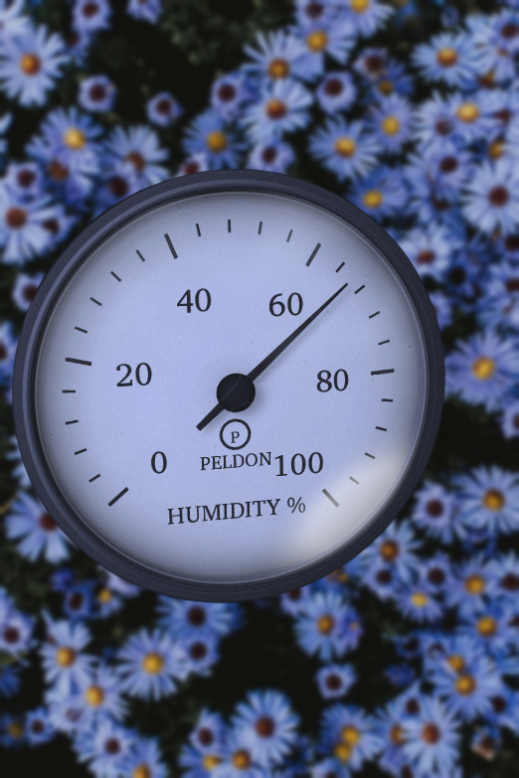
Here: 66 %
